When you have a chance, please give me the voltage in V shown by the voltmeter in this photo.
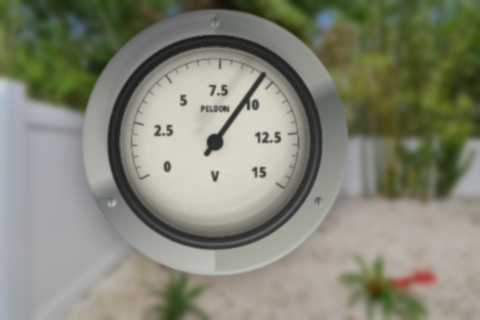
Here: 9.5 V
